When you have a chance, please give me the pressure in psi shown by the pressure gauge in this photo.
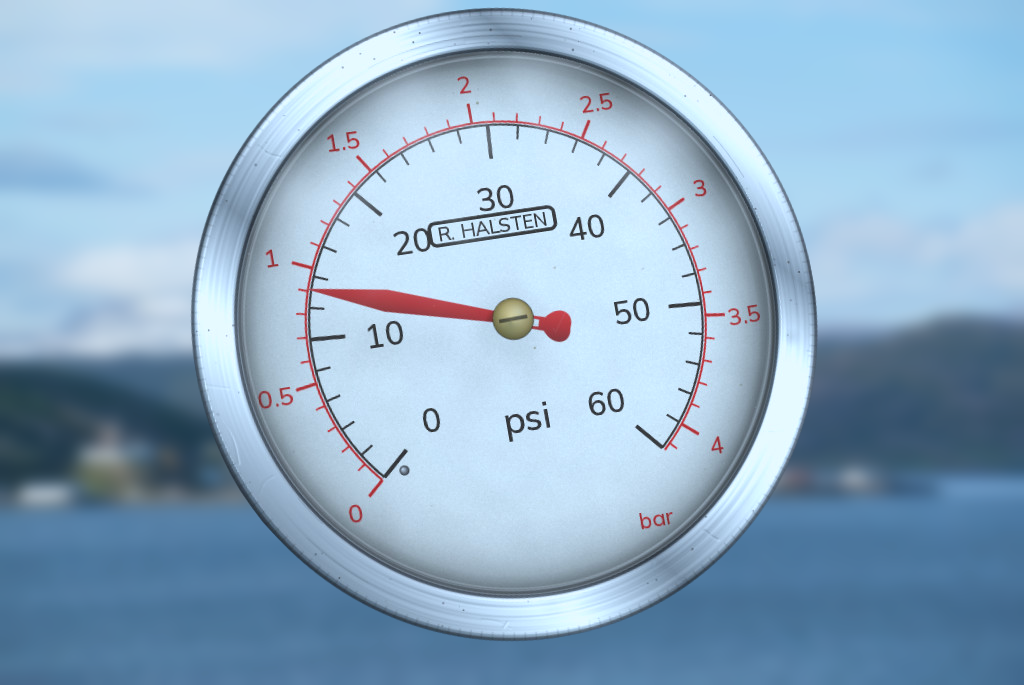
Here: 13 psi
